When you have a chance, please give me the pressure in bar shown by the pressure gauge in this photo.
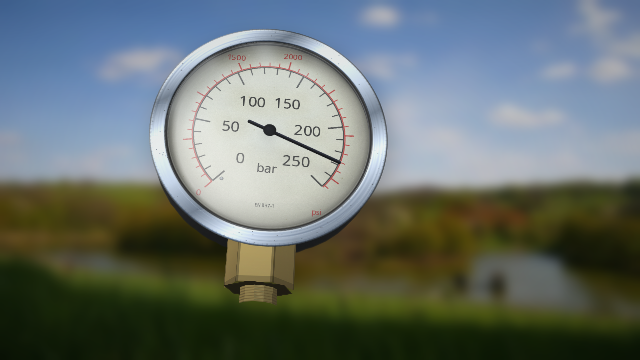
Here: 230 bar
